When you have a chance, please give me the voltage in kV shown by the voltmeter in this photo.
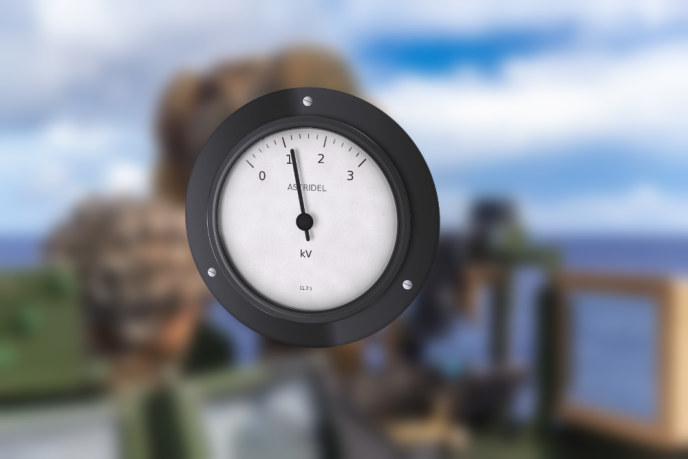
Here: 1.2 kV
